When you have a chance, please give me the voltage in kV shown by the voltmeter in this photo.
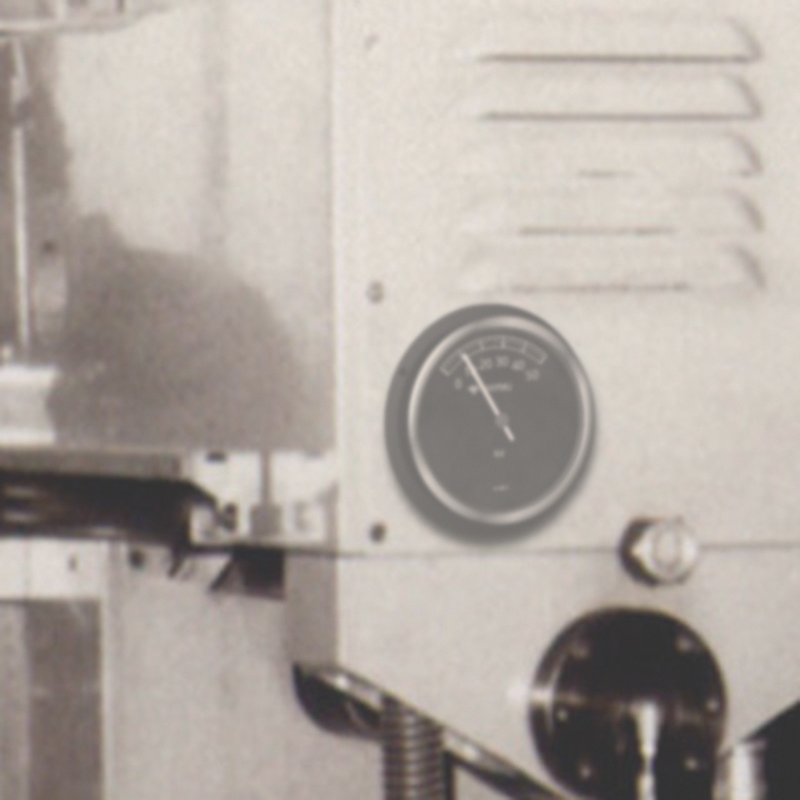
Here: 10 kV
